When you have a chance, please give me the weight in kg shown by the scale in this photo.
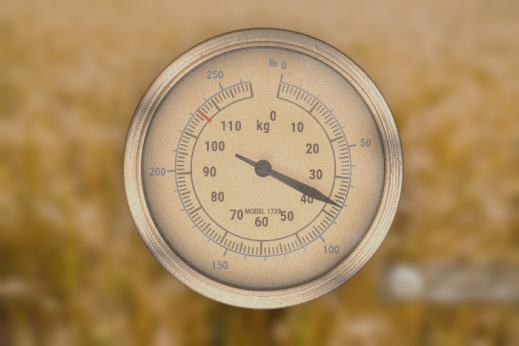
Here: 37 kg
